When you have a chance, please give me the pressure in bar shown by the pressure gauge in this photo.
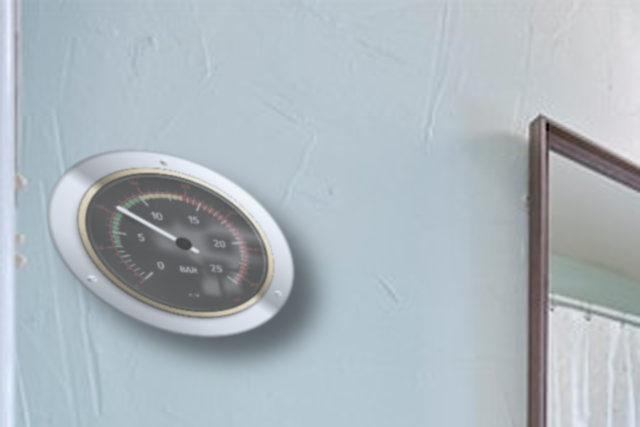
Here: 7.5 bar
